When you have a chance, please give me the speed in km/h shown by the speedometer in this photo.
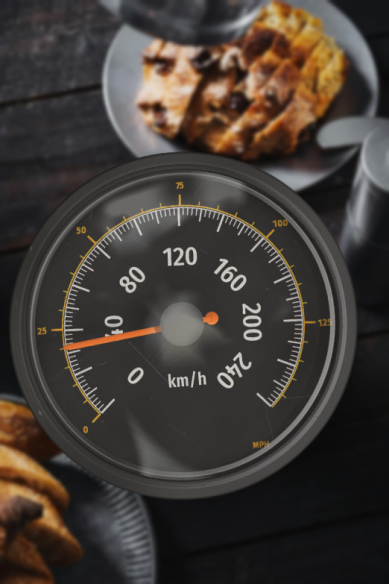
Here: 32 km/h
